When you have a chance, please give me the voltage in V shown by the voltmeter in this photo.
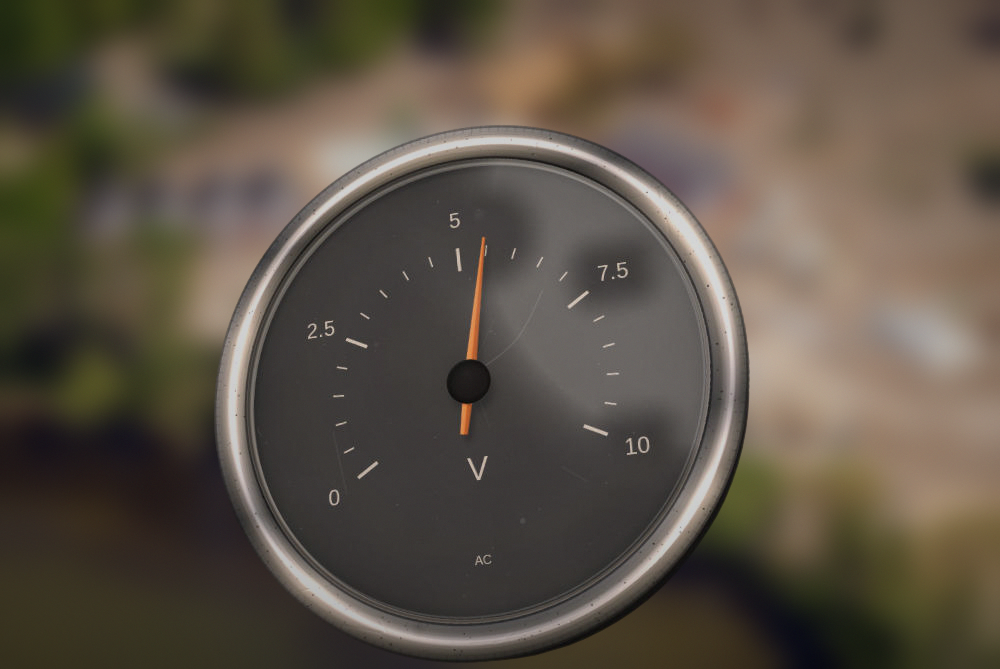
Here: 5.5 V
